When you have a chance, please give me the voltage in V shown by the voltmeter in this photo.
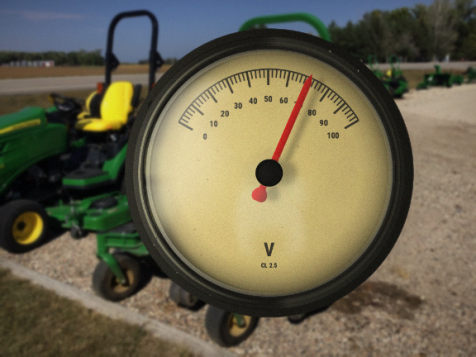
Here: 70 V
